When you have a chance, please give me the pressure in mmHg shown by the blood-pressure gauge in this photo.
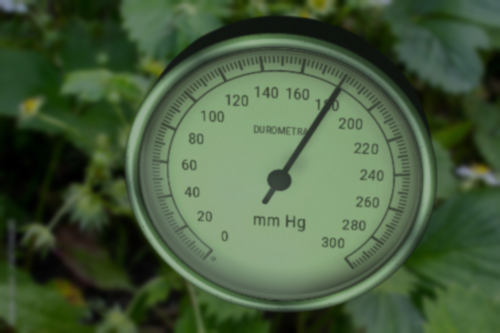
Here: 180 mmHg
